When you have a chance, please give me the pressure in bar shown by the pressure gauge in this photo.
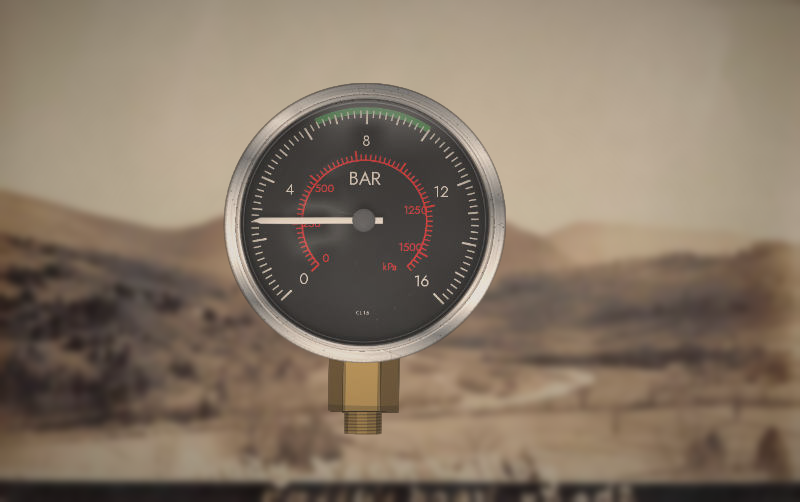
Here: 2.6 bar
